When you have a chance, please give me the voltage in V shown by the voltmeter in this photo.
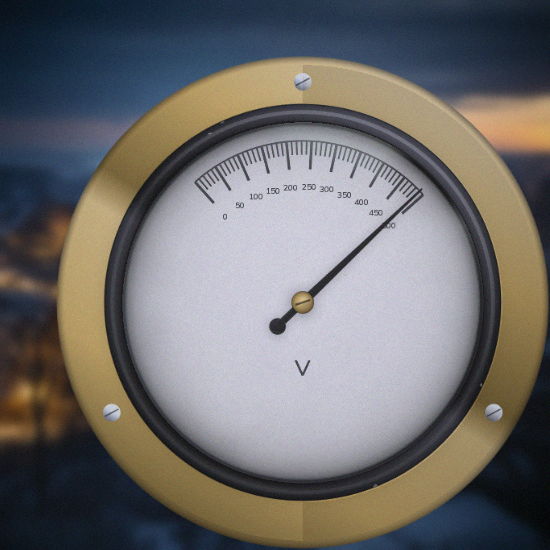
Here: 490 V
